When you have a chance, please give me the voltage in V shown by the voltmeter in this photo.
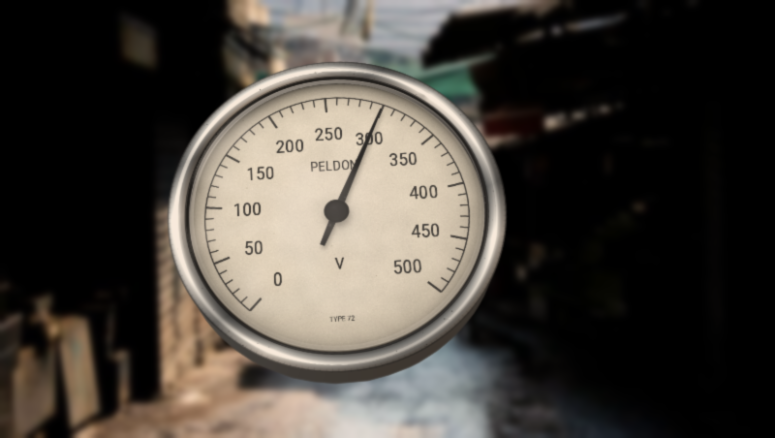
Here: 300 V
